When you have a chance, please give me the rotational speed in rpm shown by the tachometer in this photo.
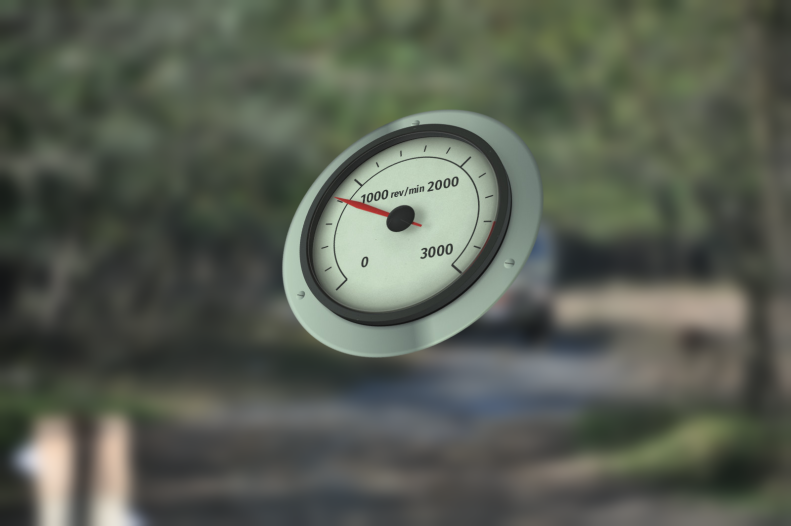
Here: 800 rpm
